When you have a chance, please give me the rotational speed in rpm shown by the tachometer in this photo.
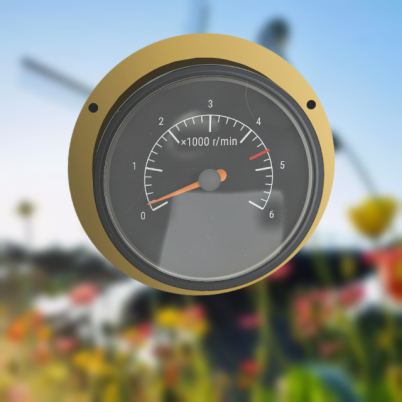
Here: 200 rpm
